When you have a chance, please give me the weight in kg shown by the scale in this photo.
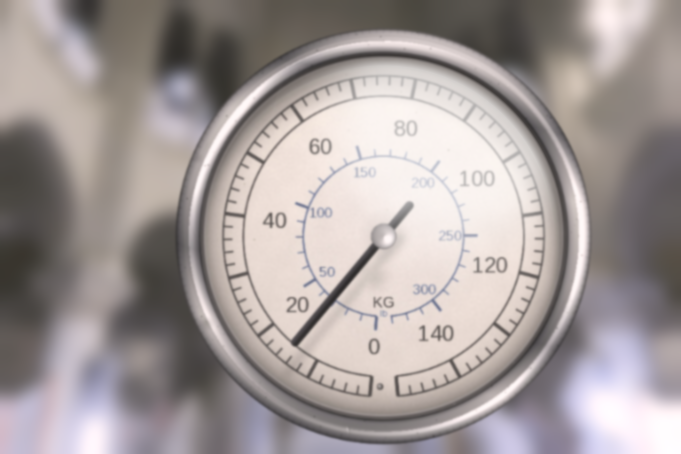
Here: 15 kg
